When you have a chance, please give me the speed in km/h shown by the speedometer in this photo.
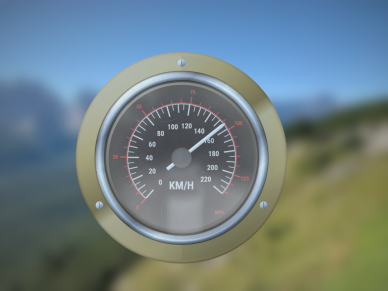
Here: 155 km/h
